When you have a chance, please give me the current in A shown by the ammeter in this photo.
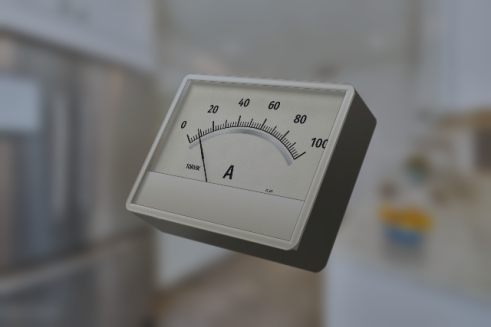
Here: 10 A
